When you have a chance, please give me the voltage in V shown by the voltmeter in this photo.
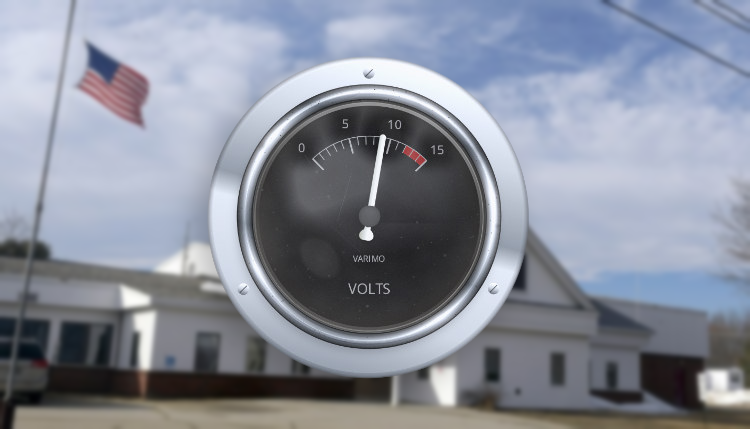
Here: 9 V
